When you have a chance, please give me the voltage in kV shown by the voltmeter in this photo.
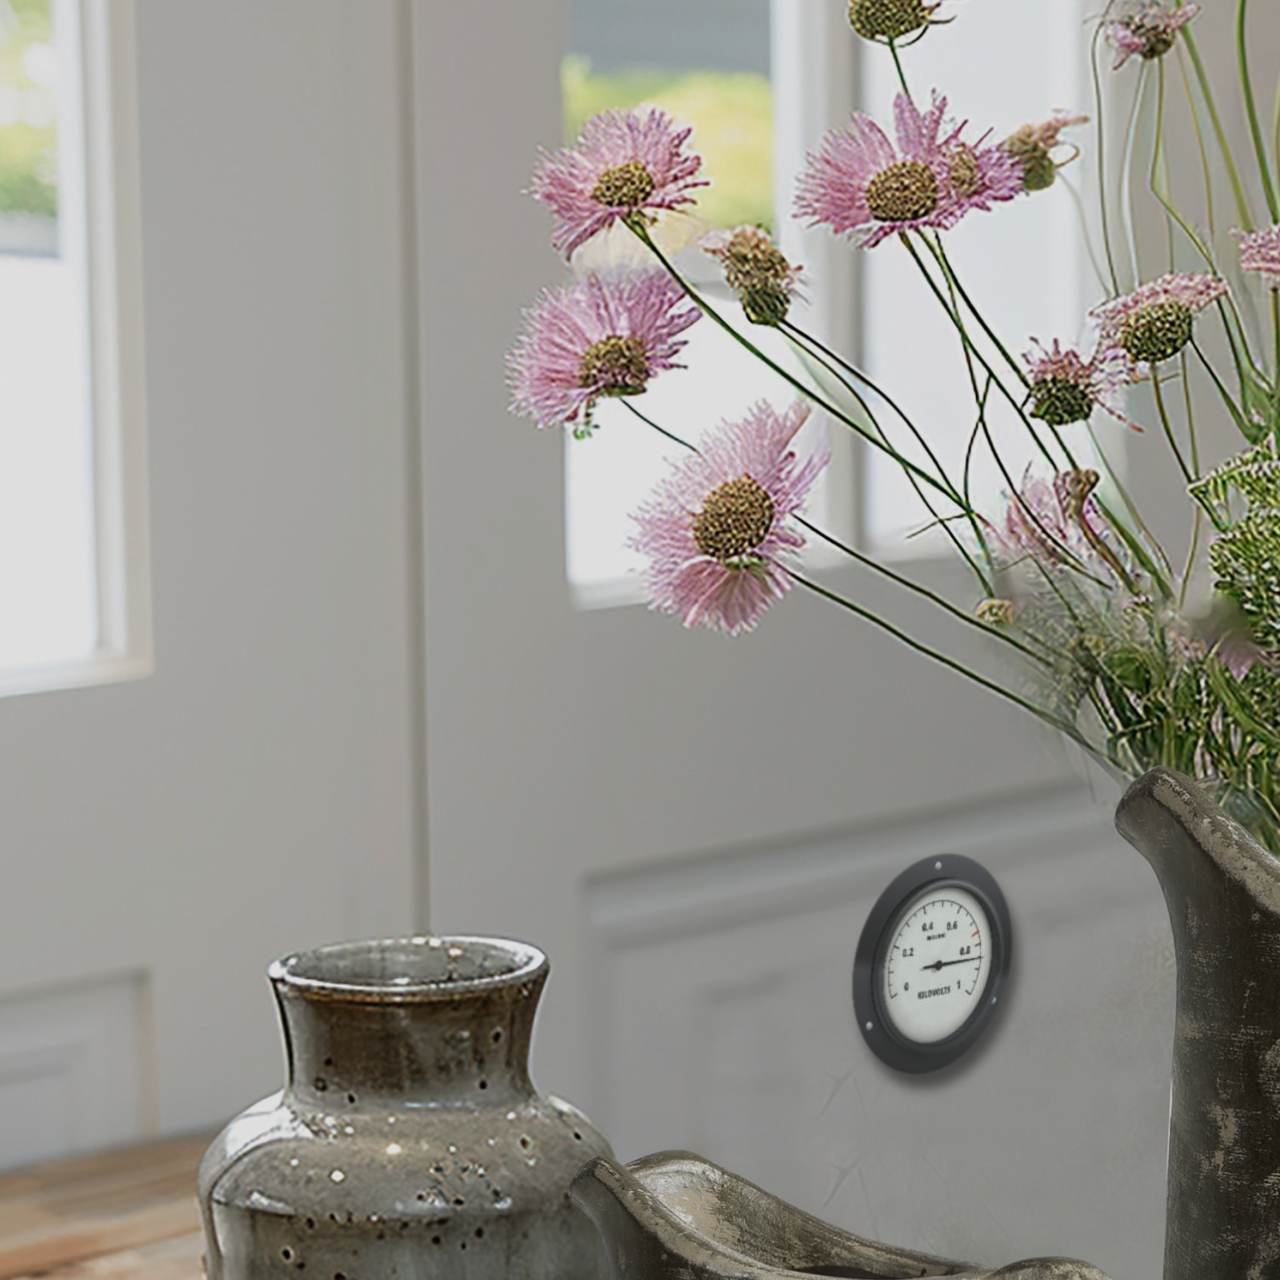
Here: 0.85 kV
